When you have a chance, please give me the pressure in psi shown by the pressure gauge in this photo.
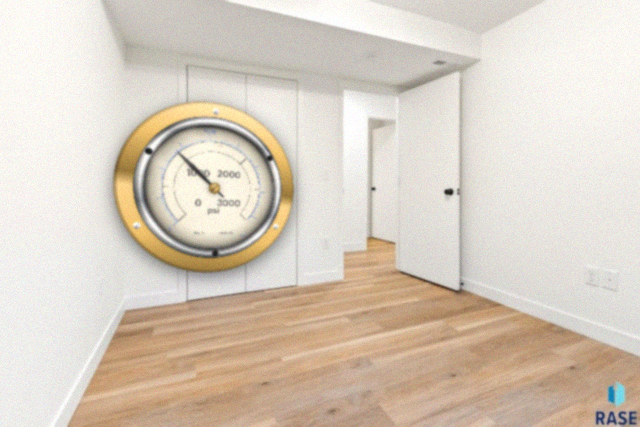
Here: 1000 psi
